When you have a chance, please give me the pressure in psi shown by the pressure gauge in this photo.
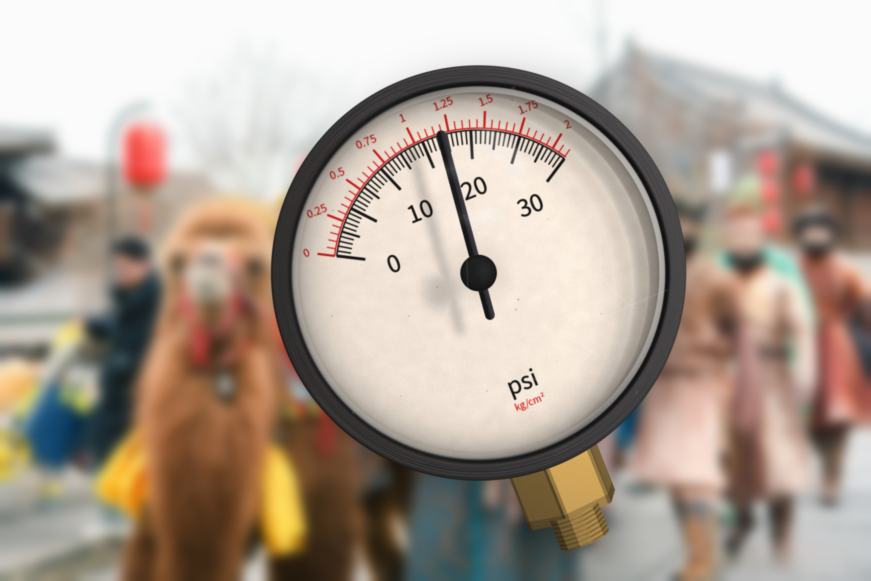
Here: 17 psi
